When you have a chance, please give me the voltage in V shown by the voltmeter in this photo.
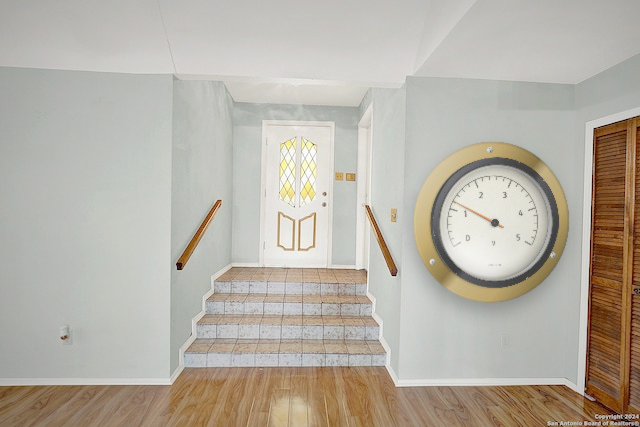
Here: 1.2 V
